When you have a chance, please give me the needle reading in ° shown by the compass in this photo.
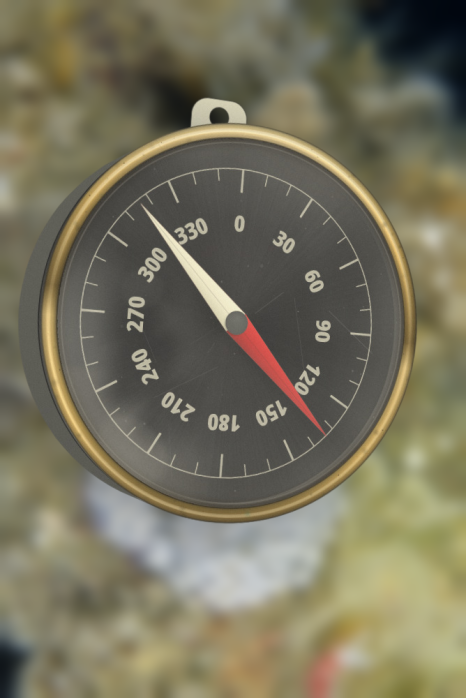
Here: 135 °
